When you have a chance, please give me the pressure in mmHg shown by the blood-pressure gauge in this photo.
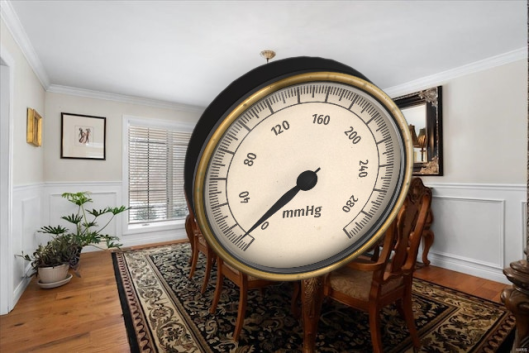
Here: 10 mmHg
